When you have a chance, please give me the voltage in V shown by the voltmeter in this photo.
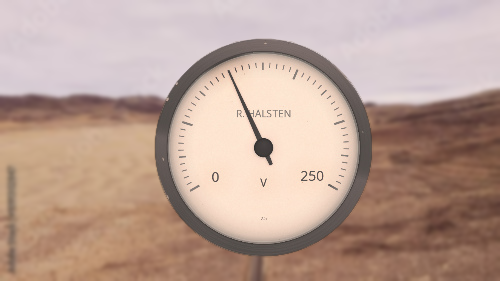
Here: 100 V
